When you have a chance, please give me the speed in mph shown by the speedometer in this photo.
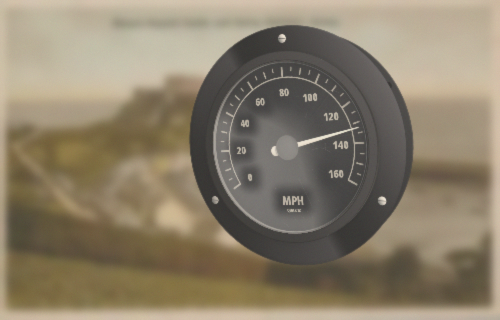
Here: 132.5 mph
